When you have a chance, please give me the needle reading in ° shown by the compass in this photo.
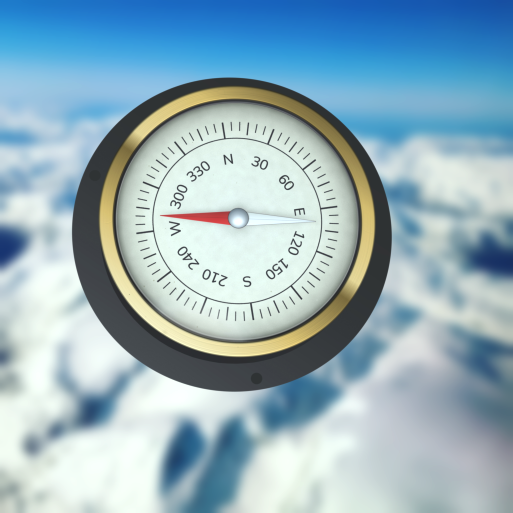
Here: 280 °
